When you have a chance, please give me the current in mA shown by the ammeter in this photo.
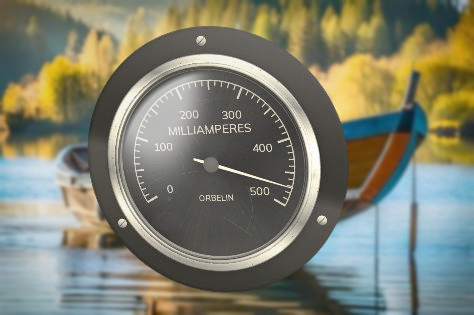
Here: 470 mA
